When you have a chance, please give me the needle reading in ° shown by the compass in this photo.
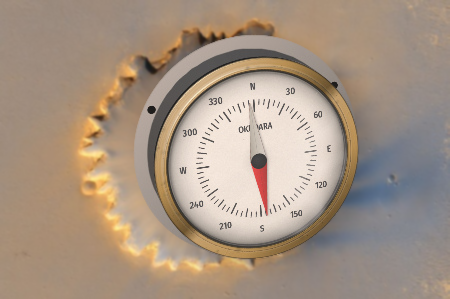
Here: 175 °
